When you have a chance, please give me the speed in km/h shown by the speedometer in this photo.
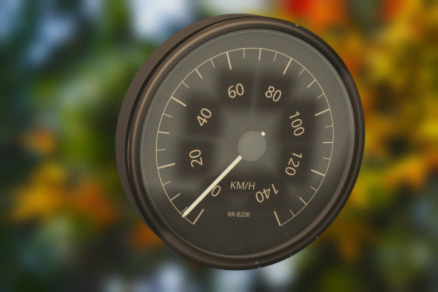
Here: 5 km/h
